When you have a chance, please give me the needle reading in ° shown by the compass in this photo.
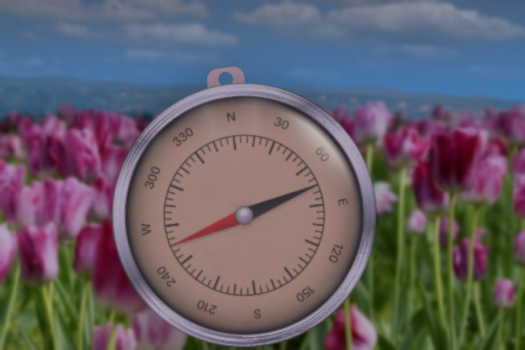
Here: 255 °
